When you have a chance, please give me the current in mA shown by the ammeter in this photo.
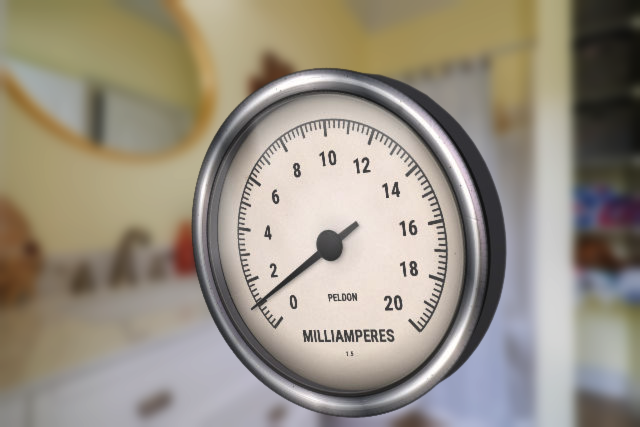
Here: 1 mA
